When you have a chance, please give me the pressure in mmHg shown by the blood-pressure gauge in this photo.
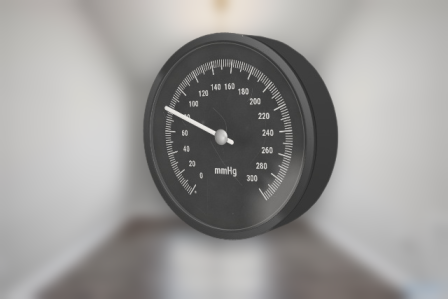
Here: 80 mmHg
